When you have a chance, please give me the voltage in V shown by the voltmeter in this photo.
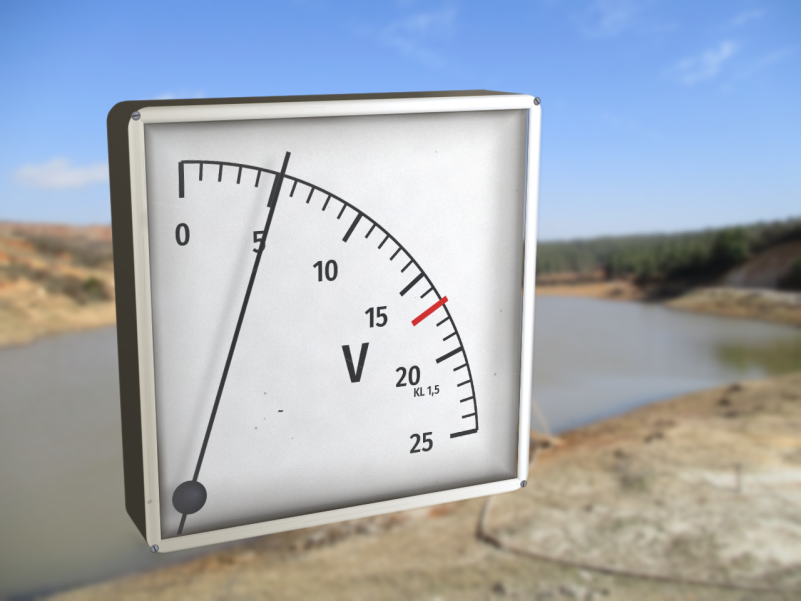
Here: 5 V
